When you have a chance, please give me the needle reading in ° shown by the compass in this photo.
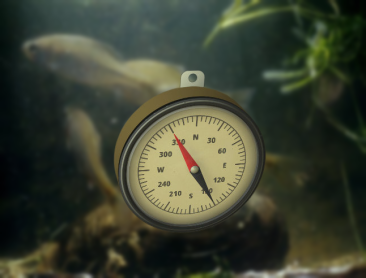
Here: 330 °
